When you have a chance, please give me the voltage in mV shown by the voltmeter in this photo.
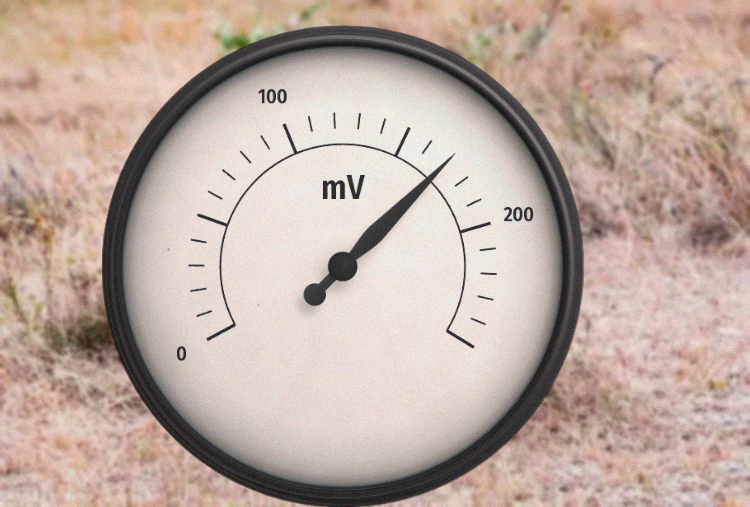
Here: 170 mV
